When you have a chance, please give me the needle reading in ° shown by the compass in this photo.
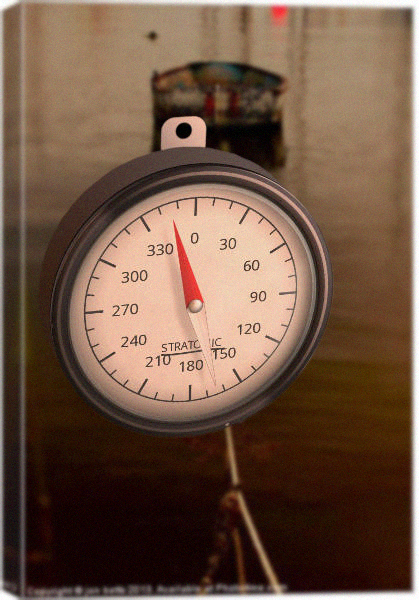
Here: 345 °
